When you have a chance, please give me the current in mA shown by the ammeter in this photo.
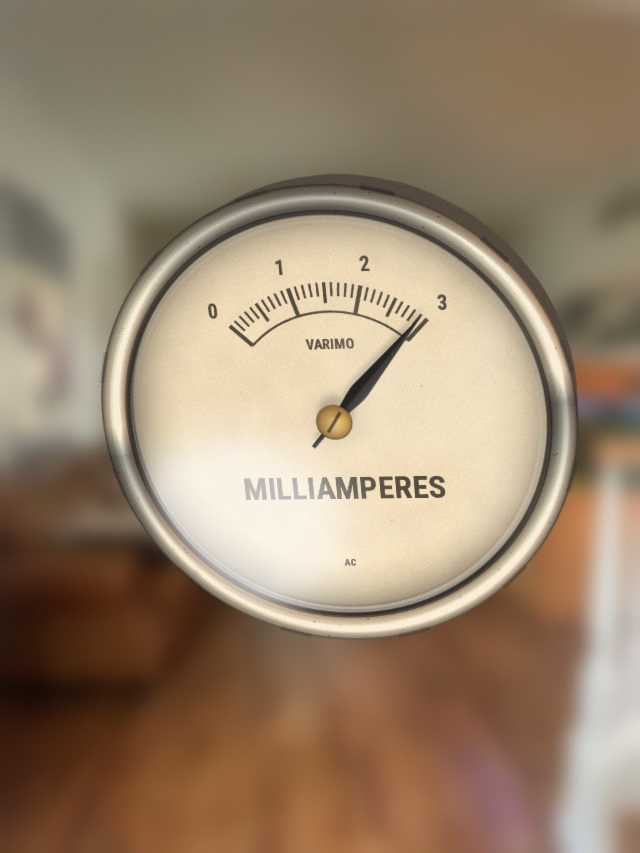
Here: 2.9 mA
